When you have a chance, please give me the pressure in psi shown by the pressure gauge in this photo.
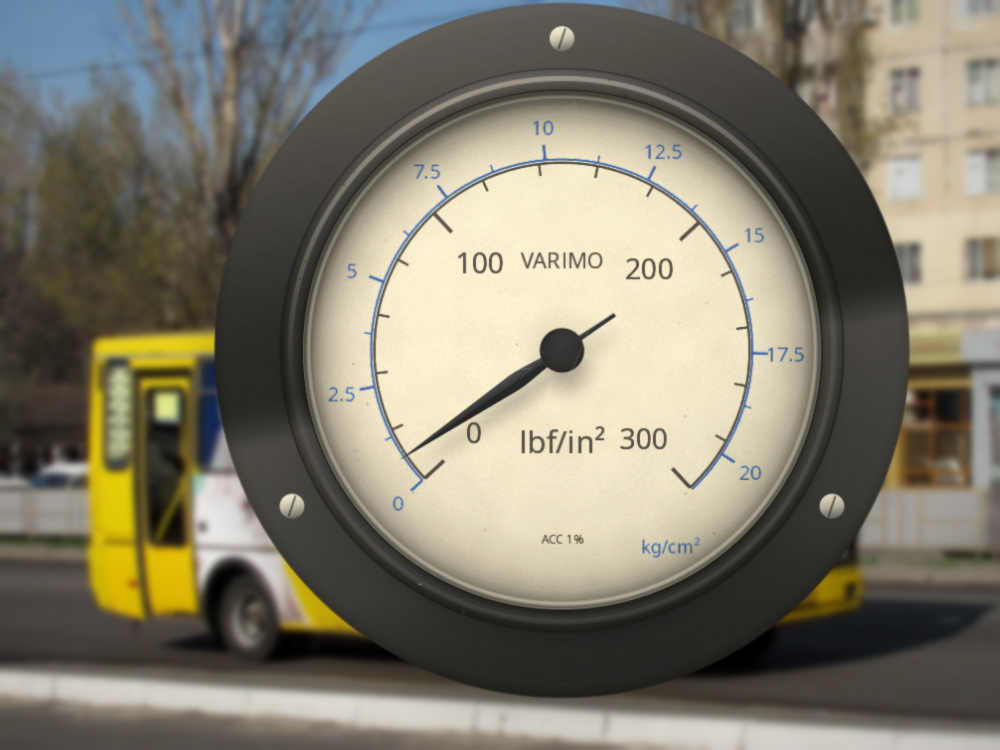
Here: 10 psi
